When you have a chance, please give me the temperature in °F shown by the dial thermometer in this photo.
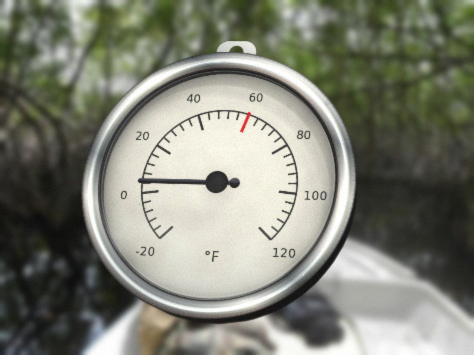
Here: 4 °F
